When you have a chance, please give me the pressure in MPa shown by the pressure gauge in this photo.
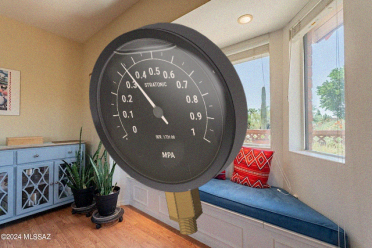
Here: 0.35 MPa
